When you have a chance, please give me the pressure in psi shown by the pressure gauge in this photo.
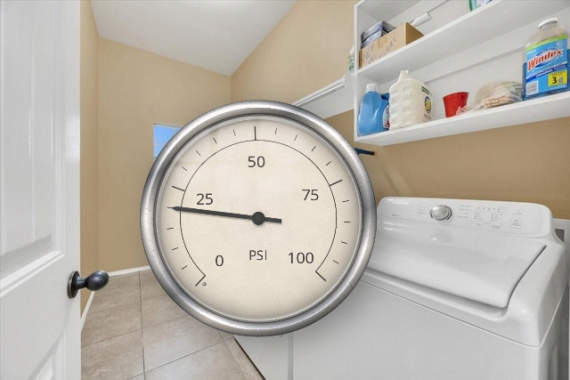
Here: 20 psi
